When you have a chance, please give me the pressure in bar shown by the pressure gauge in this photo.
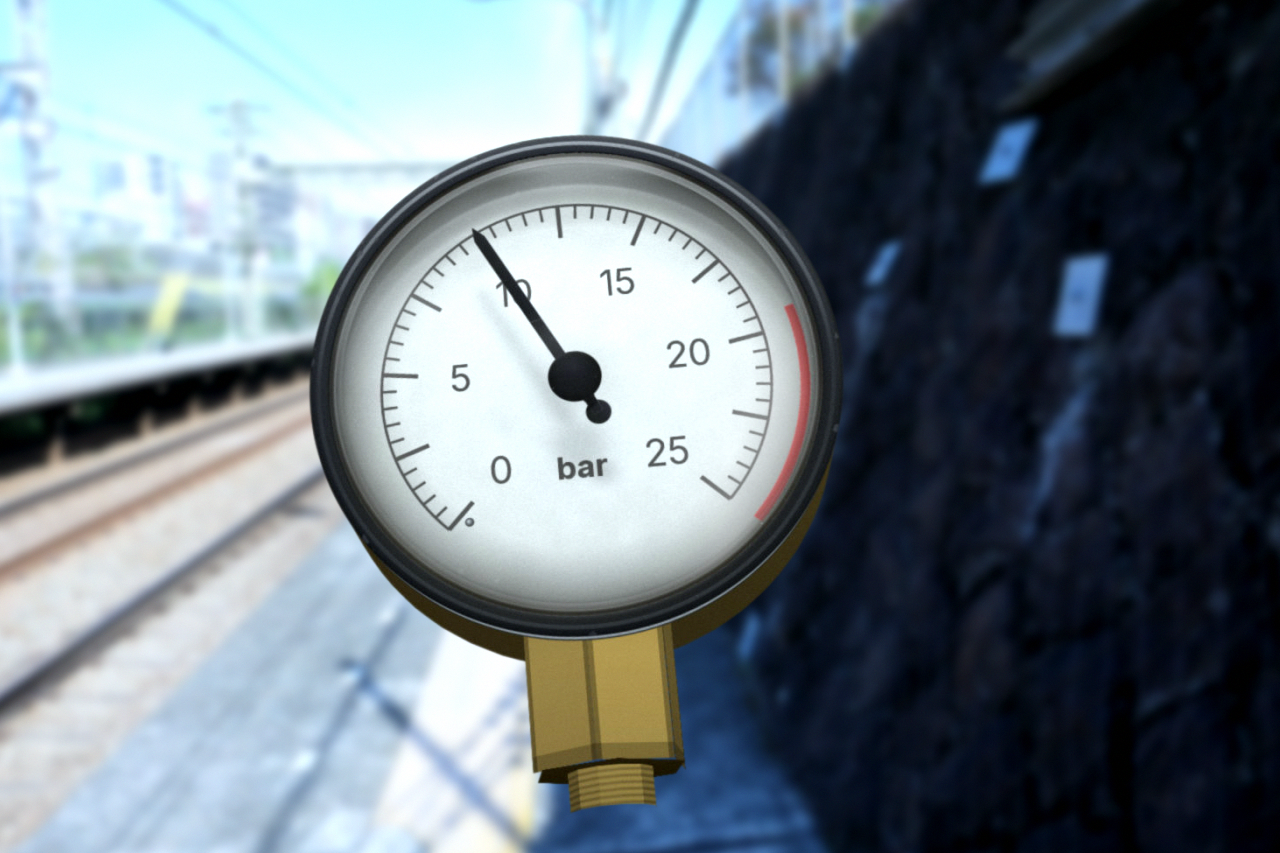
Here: 10 bar
